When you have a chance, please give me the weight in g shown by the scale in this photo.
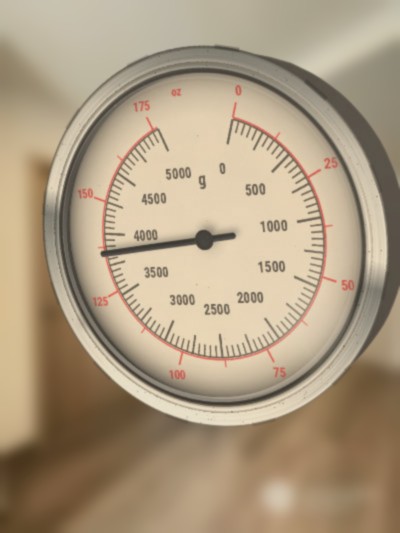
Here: 3850 g
